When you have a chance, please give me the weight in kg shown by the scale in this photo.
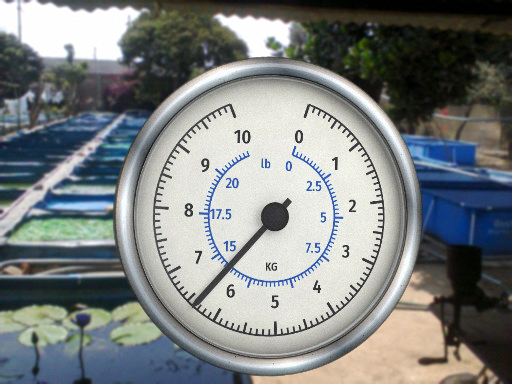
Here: 6.4 kg
